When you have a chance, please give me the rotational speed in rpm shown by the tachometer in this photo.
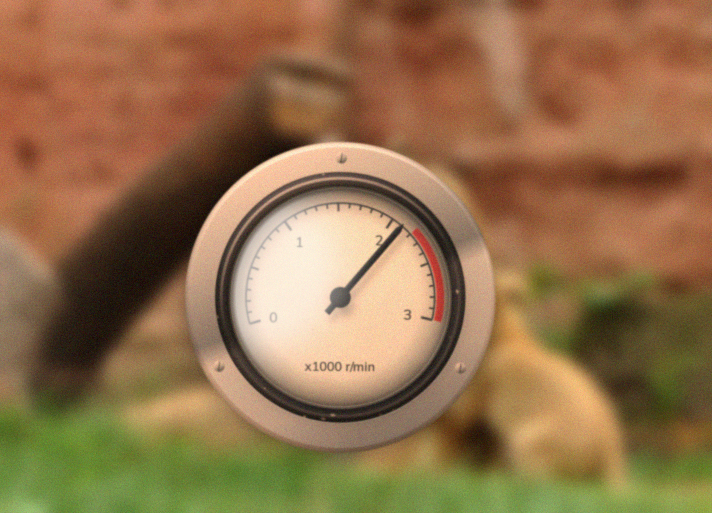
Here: 2100 rpm
